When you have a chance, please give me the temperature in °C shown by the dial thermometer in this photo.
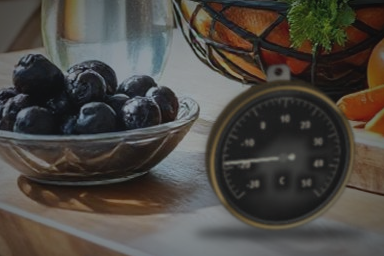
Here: -18 °C
